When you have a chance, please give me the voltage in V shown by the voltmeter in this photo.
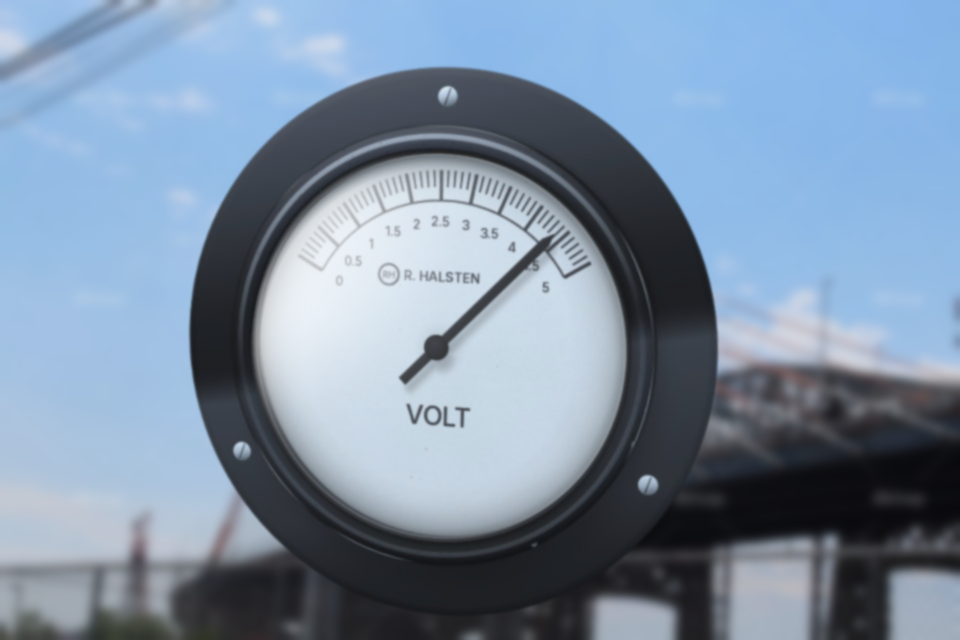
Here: 4.4 V
